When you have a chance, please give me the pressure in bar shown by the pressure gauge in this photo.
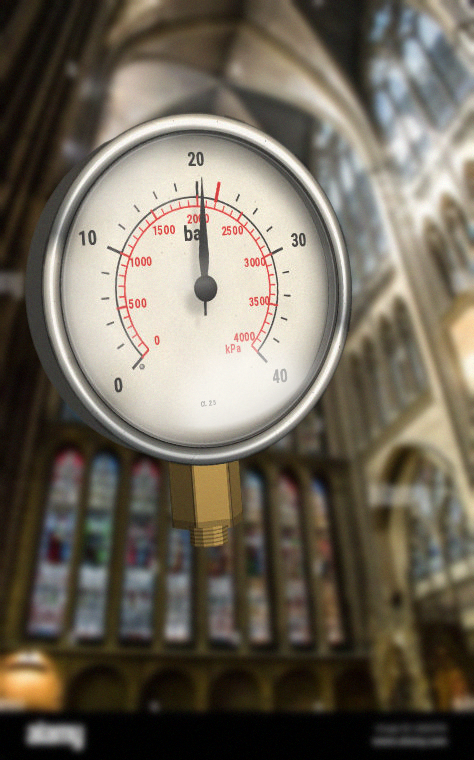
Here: 20 bar
